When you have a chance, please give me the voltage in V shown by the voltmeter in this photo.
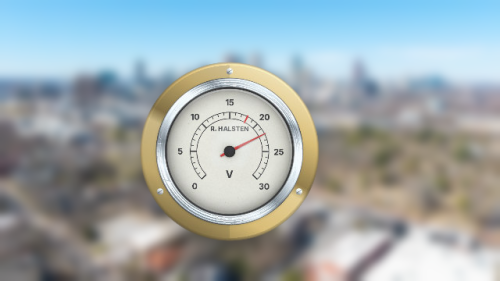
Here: 22 V
